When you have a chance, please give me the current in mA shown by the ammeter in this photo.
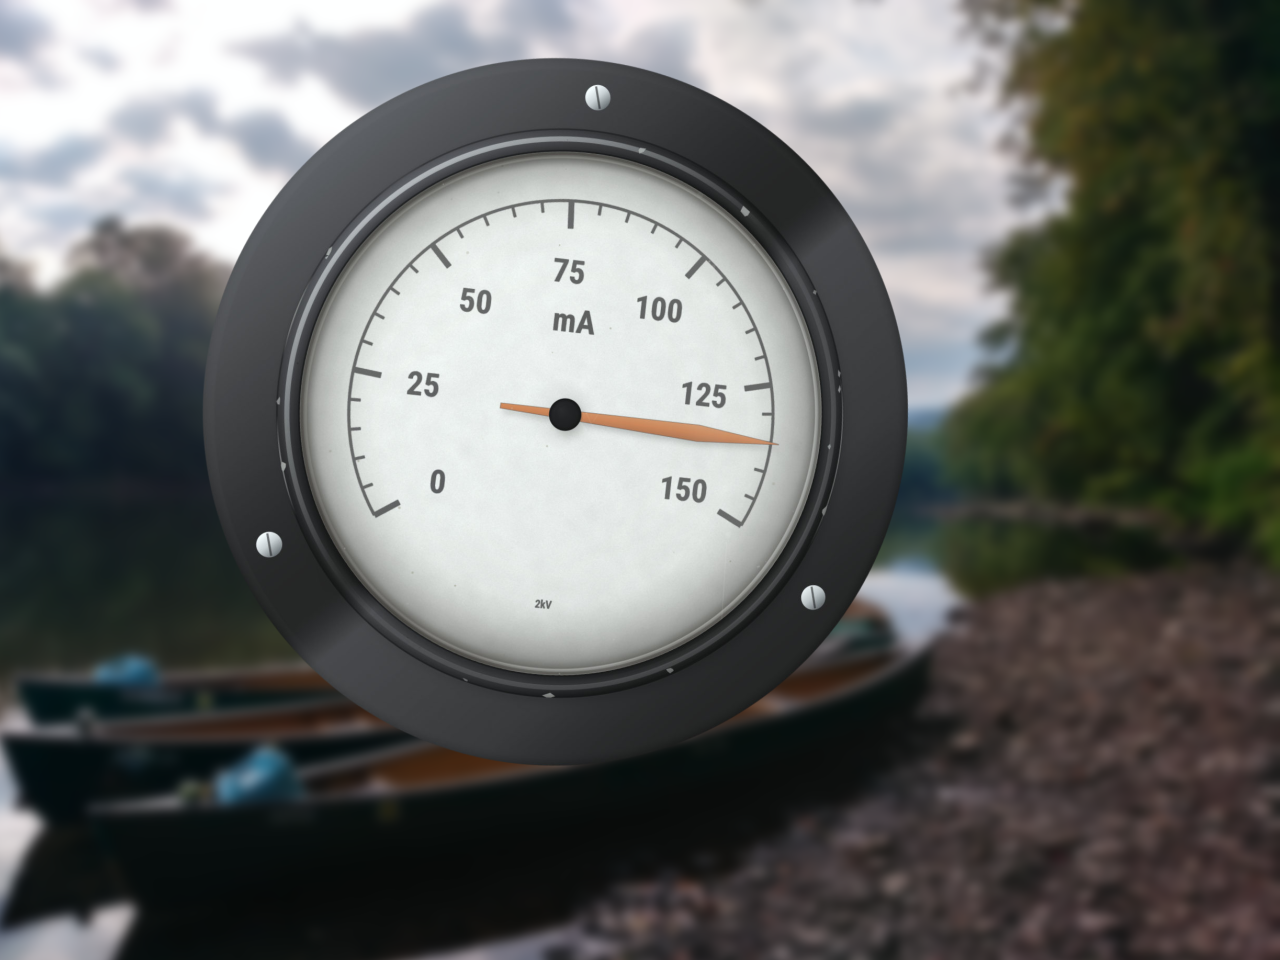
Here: 135 mA
